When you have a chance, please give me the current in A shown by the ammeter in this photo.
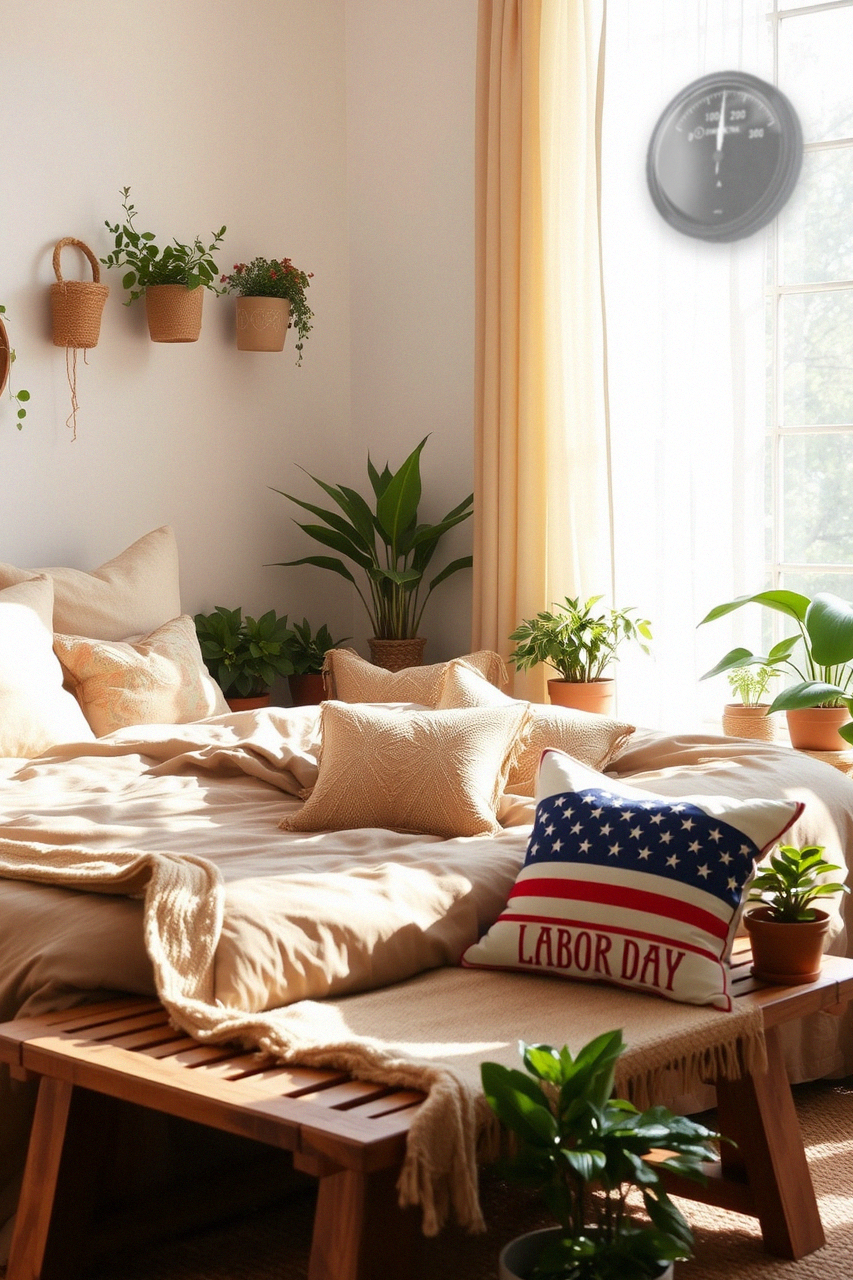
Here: 150 A
